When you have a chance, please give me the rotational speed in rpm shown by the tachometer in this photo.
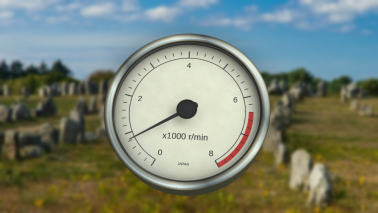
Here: 800 rpm
